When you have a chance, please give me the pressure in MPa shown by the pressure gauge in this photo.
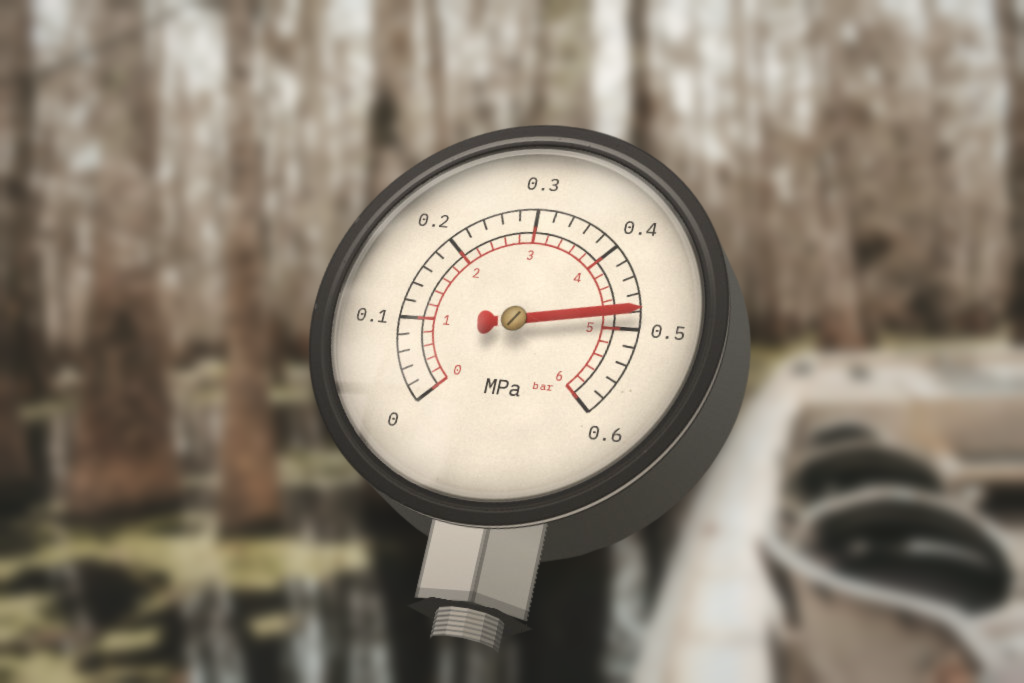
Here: 0.48 MPa
